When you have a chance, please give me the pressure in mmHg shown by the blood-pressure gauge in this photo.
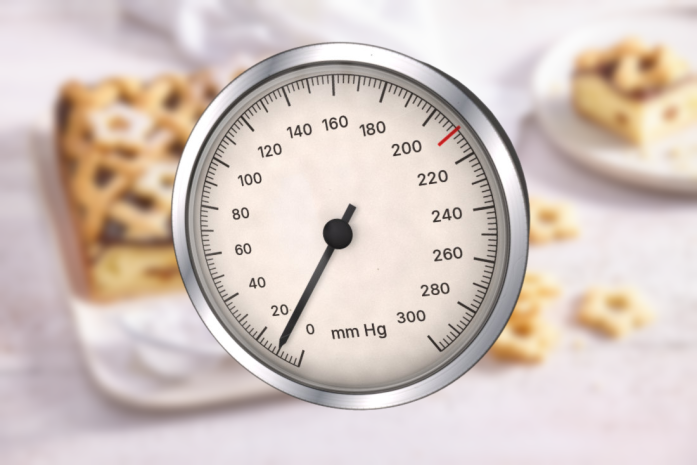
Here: 10 mmHg
